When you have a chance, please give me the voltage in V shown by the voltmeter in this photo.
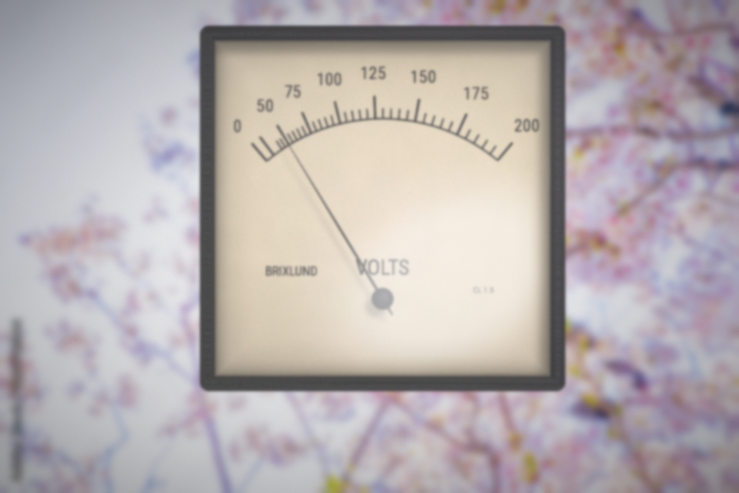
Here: 50 V
